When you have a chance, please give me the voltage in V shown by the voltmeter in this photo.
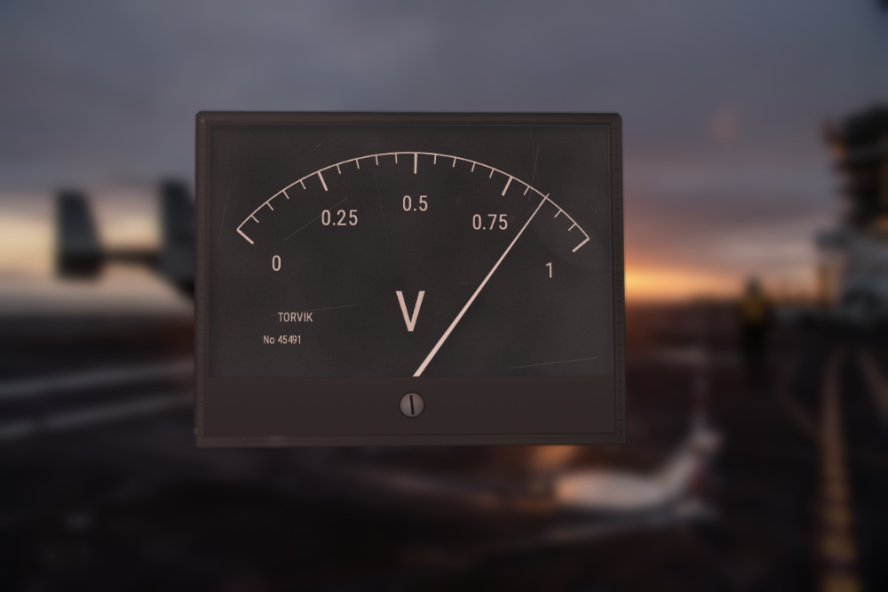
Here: 0.85 V
